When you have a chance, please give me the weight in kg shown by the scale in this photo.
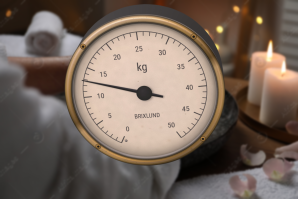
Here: 13 kg
